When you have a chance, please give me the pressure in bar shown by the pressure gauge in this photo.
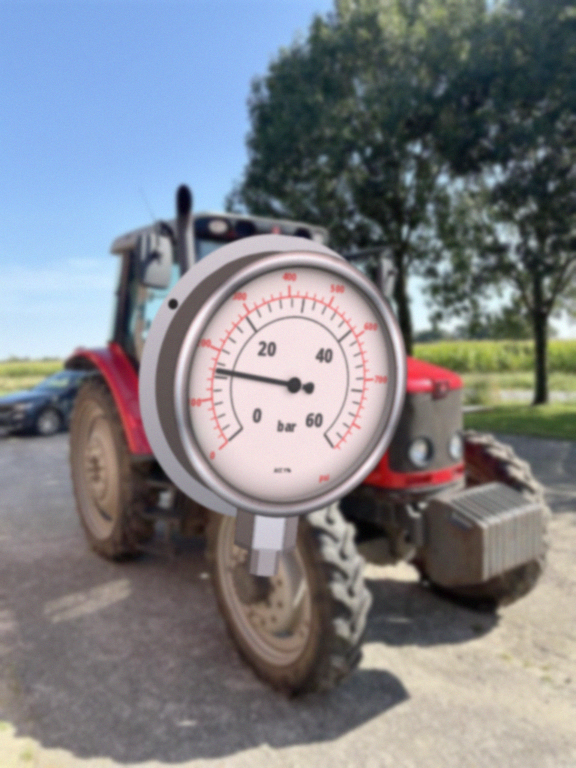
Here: 11 bar
